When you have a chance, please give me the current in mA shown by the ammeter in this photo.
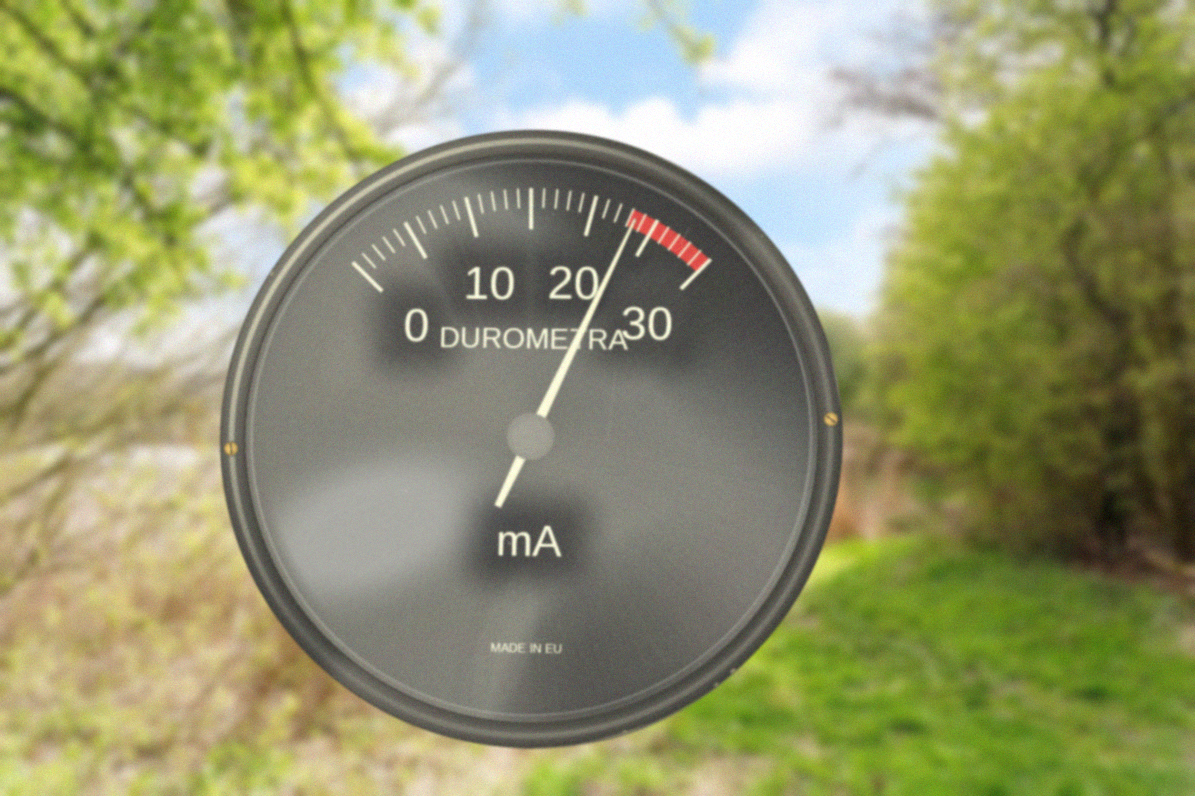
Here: 23.5 mA
